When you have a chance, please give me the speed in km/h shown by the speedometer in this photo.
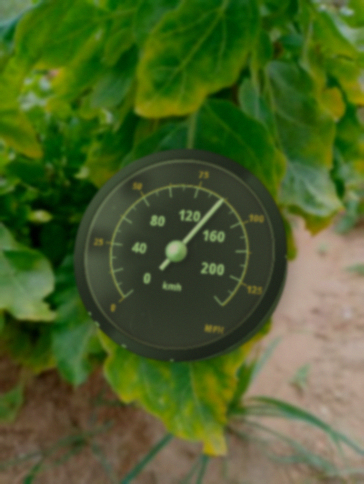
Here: 140 km/h
